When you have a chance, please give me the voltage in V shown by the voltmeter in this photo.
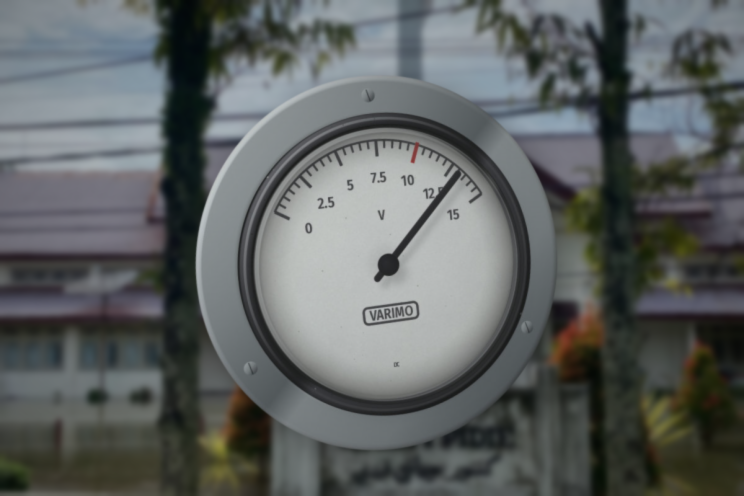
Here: 13 V
